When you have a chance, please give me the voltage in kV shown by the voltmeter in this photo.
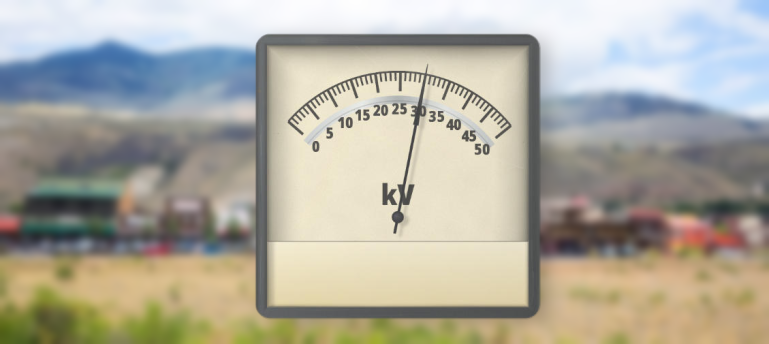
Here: 30 kV
